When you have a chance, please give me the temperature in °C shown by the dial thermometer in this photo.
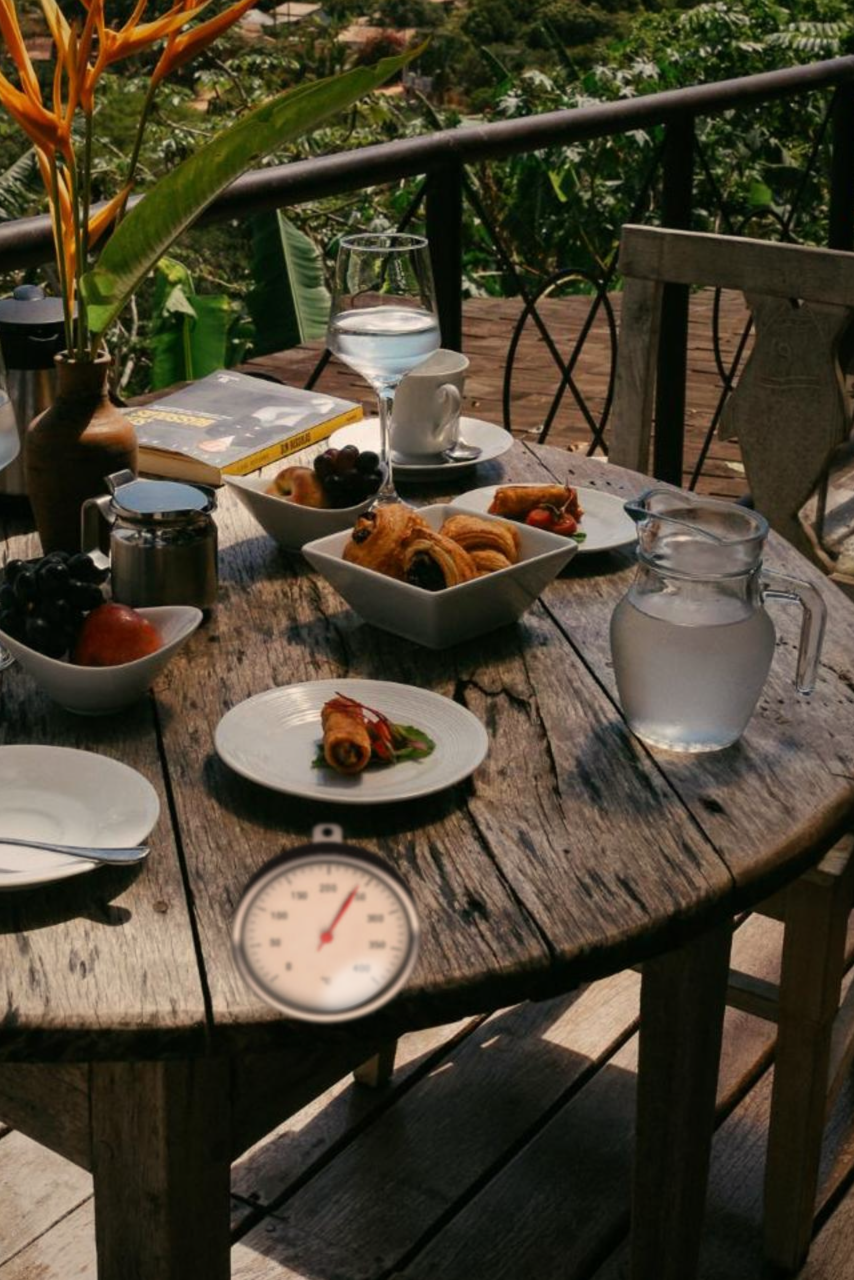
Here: 240 °C
